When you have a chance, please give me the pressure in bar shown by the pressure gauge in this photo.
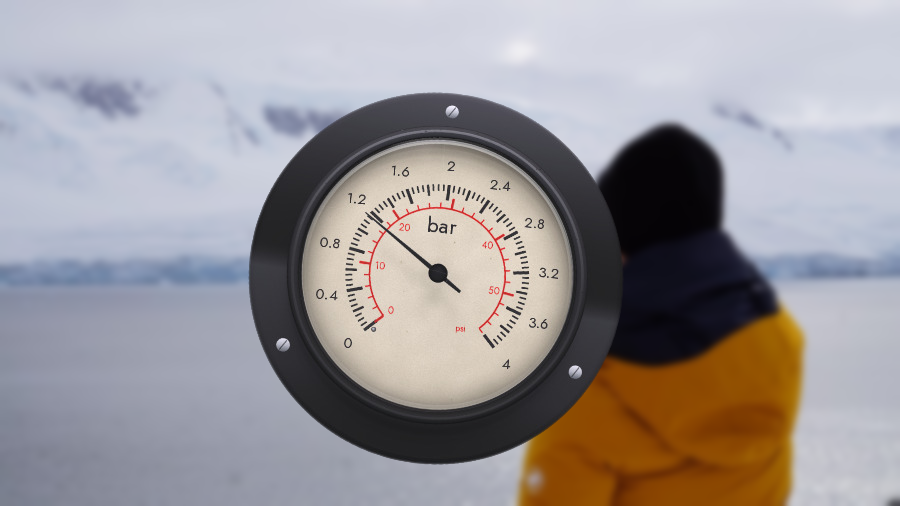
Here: 1.15 bar
